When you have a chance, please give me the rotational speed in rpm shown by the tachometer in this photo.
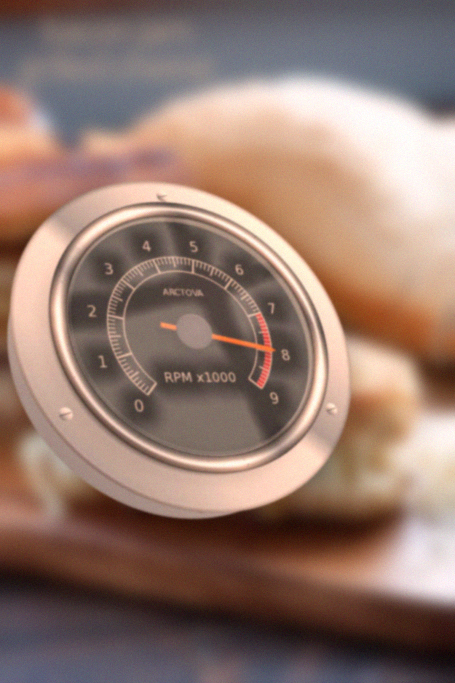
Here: 8000 rpm
